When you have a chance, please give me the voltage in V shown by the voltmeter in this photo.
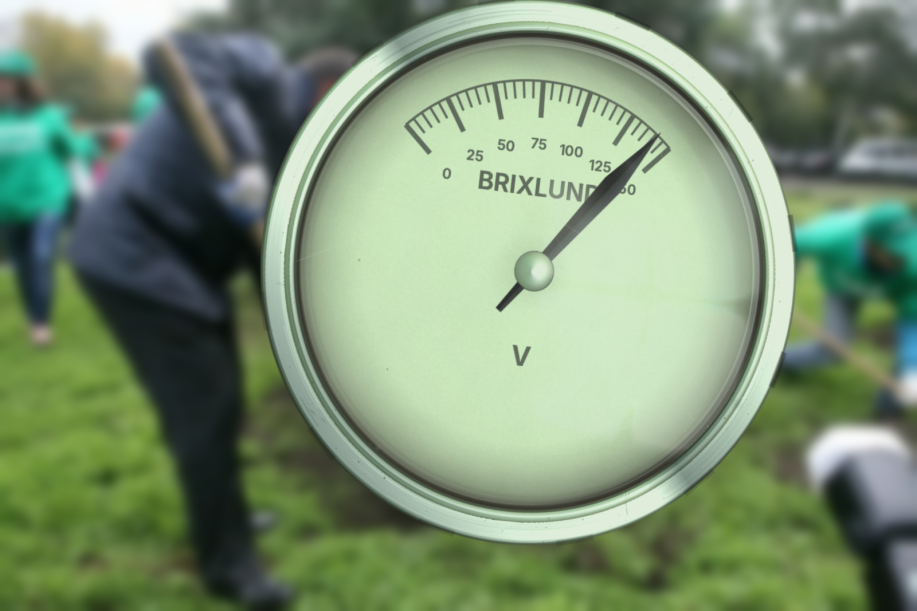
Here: 140 V
